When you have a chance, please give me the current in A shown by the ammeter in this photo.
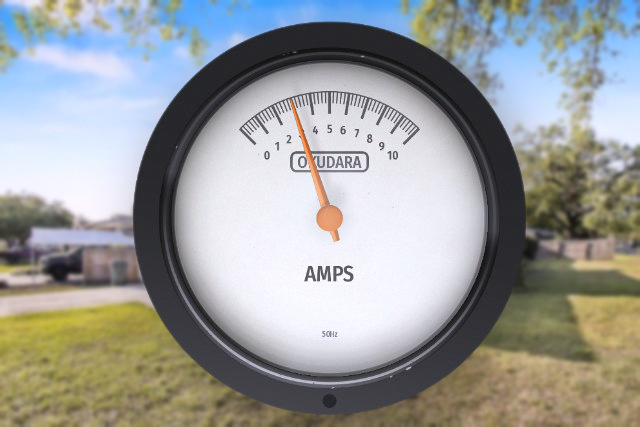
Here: 3 A
